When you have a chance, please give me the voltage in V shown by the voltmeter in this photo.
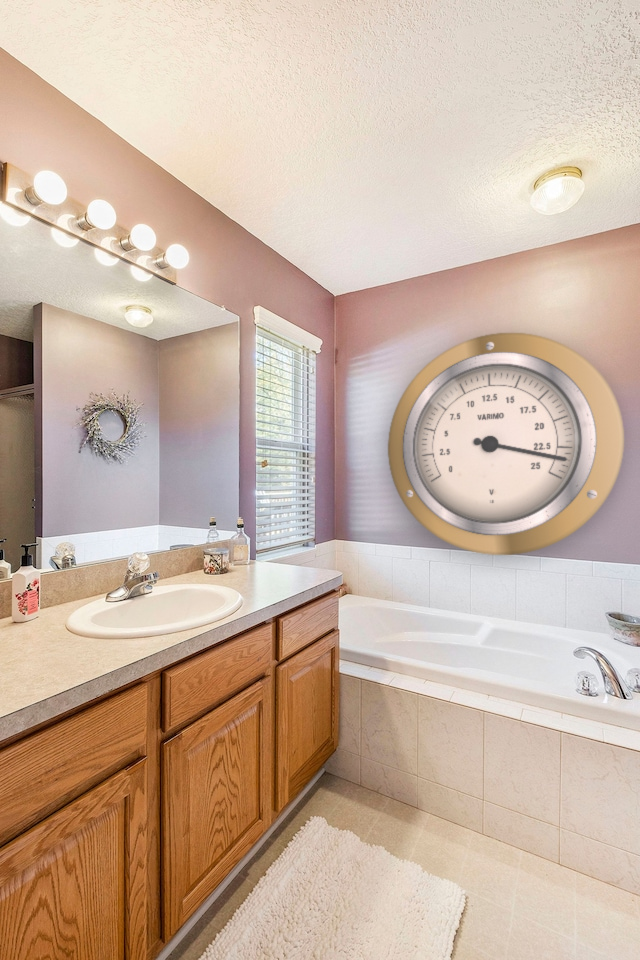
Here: 23.5 V
